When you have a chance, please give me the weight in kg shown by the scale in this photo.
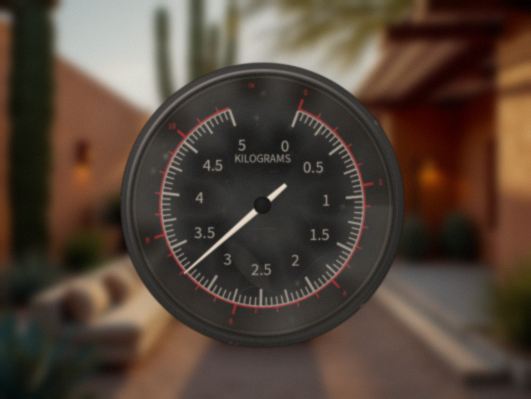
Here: 3.25 kg
